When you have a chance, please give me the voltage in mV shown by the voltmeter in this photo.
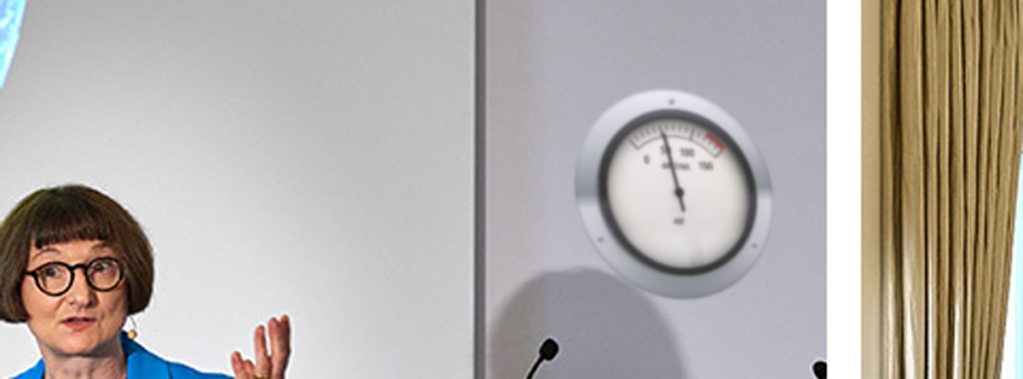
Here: 50 mV
